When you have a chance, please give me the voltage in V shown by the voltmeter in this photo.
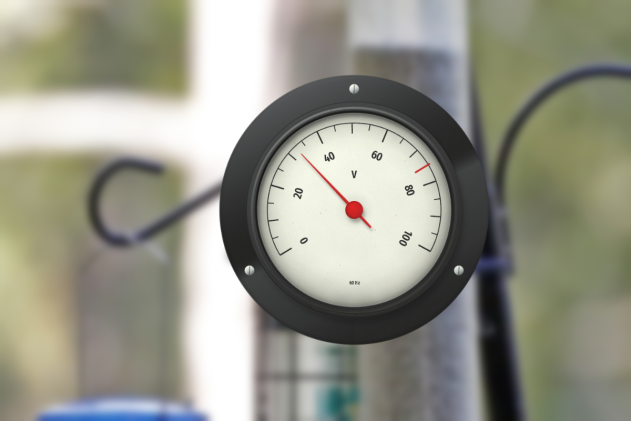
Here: 32.5 V
